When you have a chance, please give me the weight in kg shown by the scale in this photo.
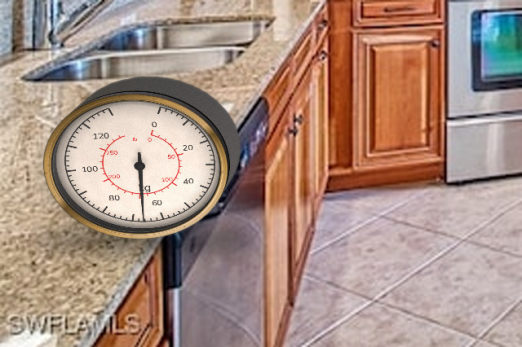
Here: 66 kg
